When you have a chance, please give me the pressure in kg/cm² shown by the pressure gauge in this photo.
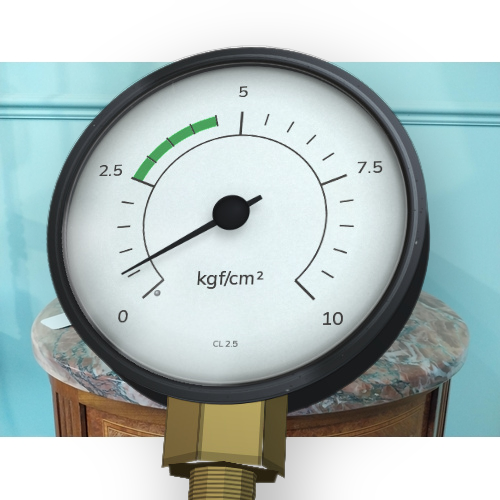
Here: 0.5 kg/cm²
